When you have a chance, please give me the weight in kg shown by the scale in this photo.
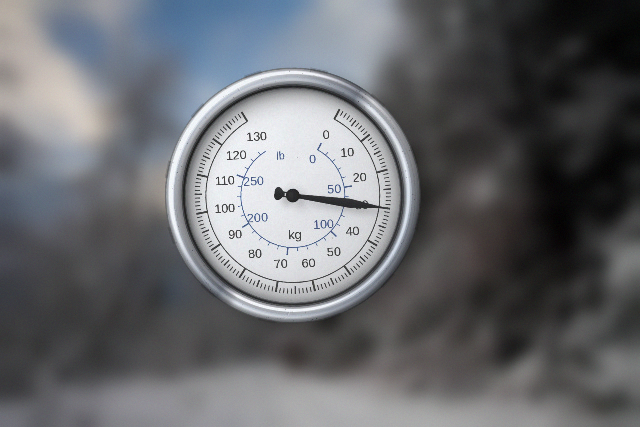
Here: 30 kg
